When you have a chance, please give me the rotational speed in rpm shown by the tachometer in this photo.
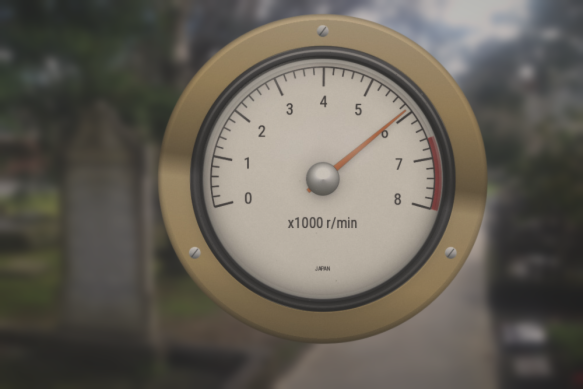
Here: 5900 rpm
